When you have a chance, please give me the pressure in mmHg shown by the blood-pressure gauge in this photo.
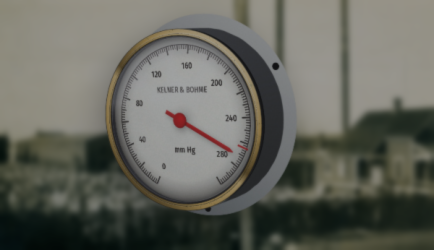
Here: 270 mmHg
